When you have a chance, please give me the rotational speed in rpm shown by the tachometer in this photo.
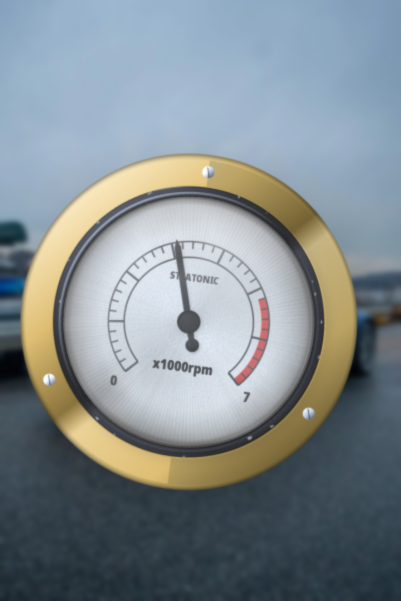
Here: 3100 rpm
